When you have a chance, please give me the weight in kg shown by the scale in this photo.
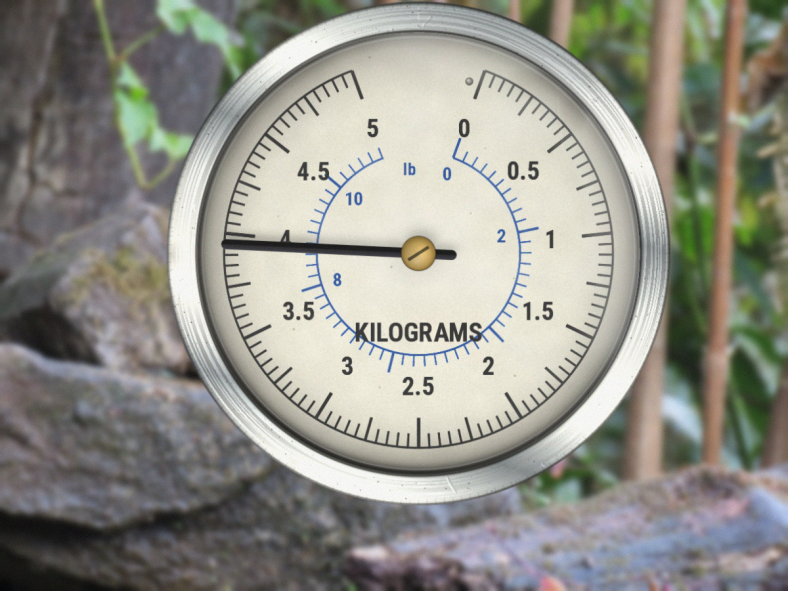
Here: 3.95 kg
